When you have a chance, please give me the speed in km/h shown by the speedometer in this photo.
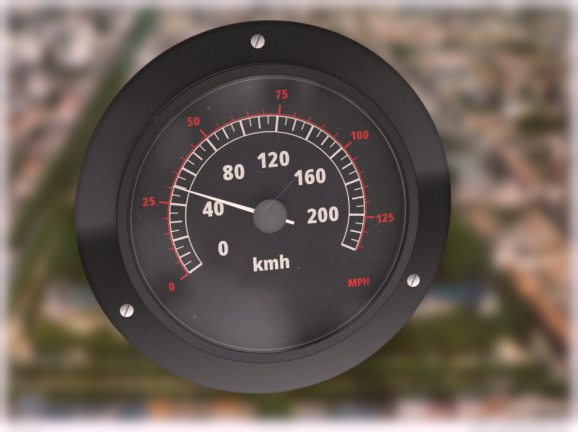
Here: 50 km/h
